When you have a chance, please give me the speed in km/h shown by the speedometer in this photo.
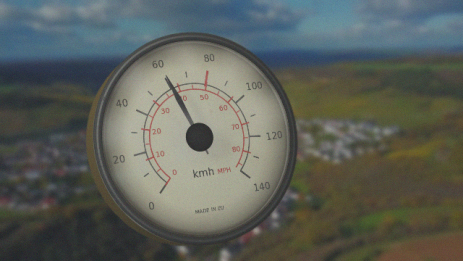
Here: 60 km/h
